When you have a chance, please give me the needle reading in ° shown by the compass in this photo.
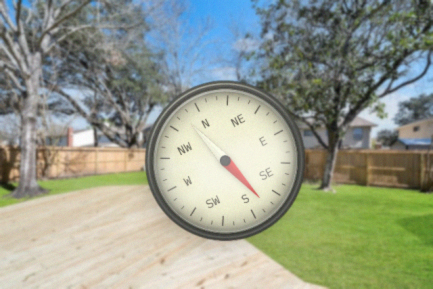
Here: 165 °
